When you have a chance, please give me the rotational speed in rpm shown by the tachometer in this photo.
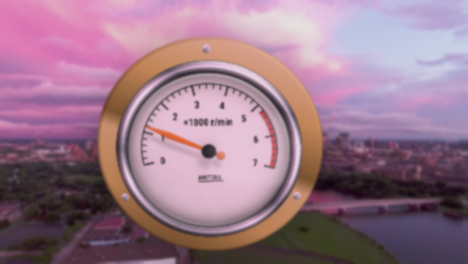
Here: 1200 rpm
